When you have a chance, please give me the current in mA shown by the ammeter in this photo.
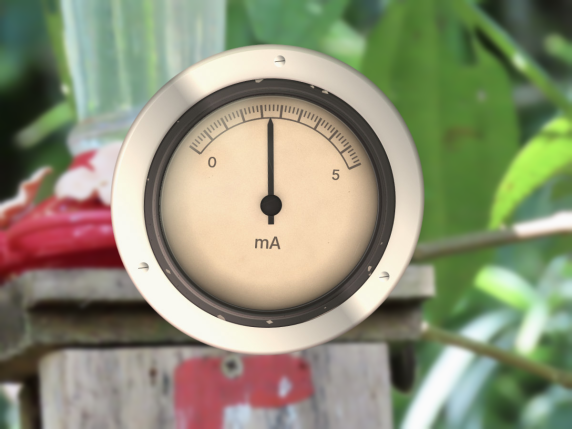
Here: 2.2 mA
